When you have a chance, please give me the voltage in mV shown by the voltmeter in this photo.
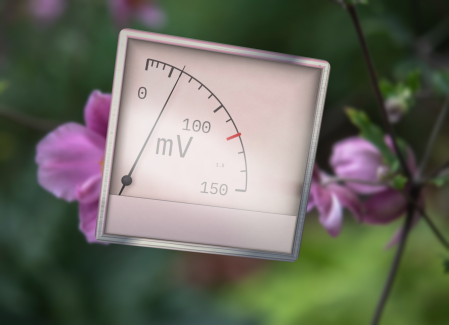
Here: 60 mV
